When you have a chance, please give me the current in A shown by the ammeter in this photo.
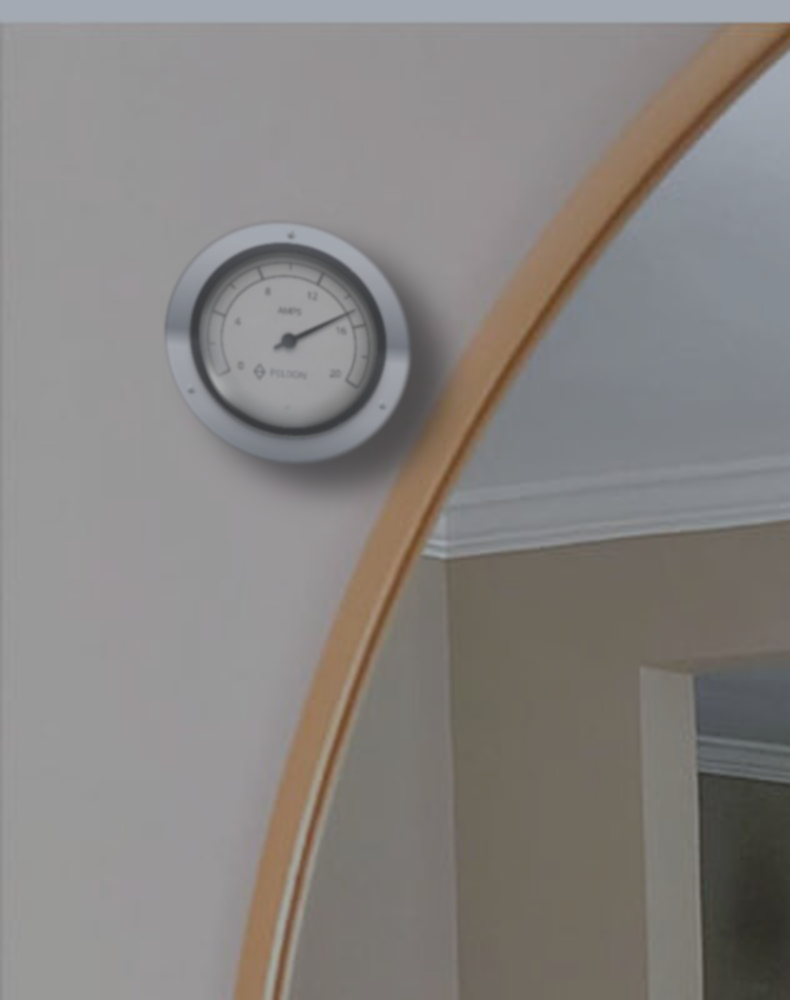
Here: 15 A
